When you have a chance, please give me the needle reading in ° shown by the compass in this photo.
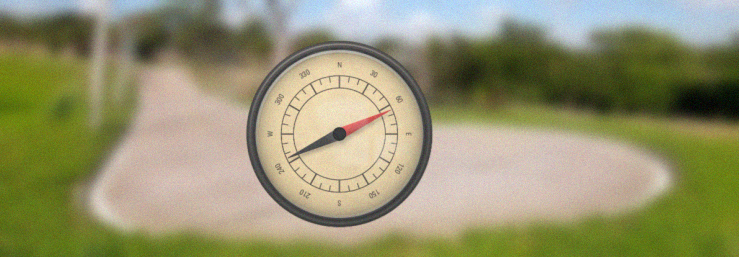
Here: 65 °
